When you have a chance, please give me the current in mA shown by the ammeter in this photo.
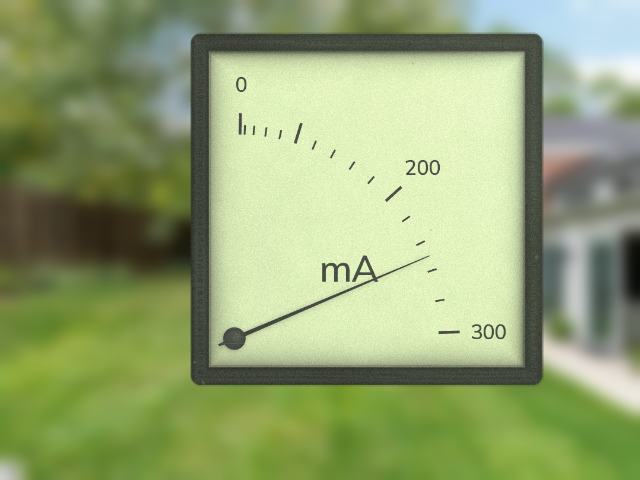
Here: 250 mA
